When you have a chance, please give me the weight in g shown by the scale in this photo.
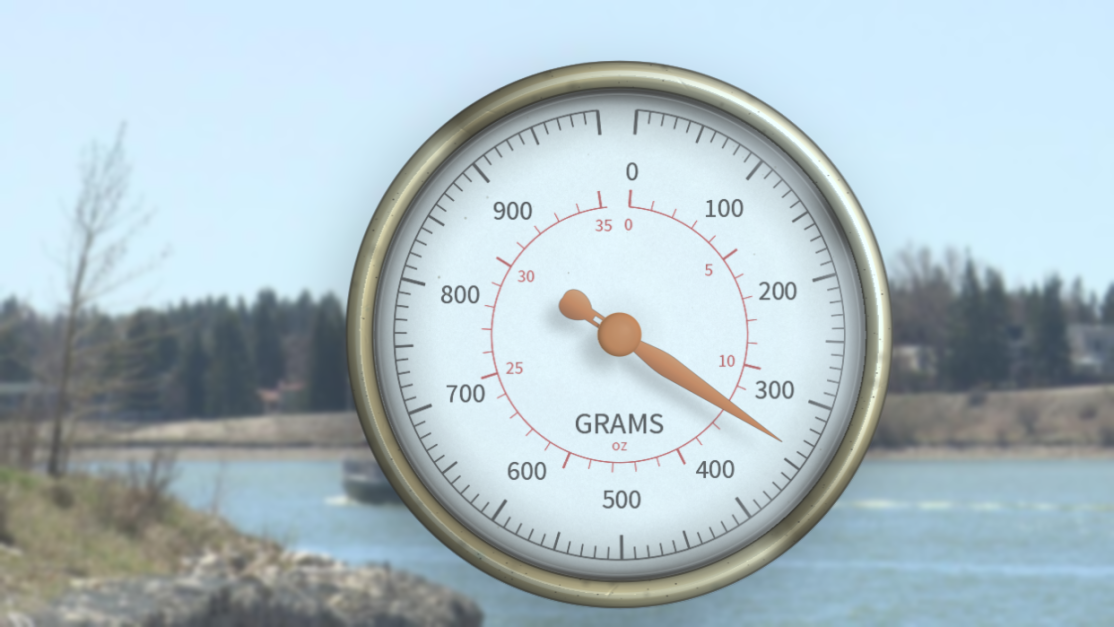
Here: 340 g
